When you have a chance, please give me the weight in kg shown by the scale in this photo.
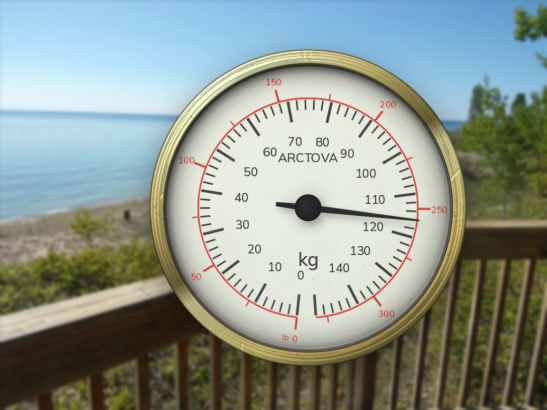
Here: 116 kg
